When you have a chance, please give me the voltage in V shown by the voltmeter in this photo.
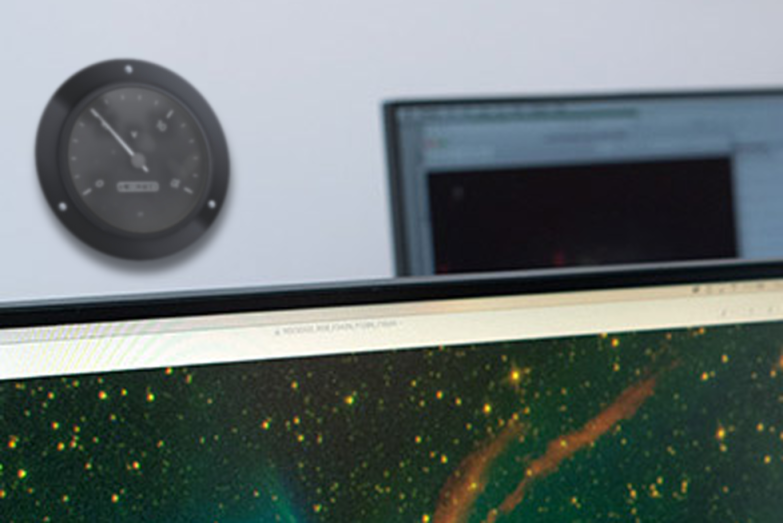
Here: 5 V
